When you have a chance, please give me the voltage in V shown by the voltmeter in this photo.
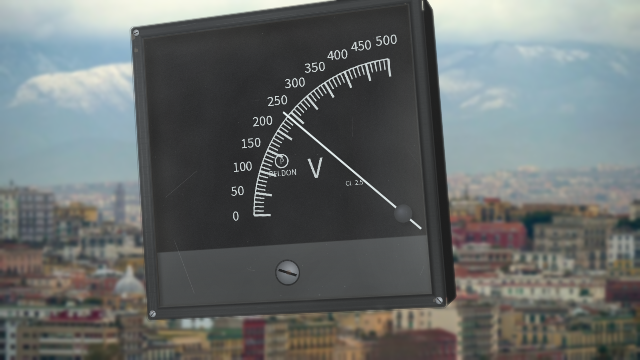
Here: 240 V
